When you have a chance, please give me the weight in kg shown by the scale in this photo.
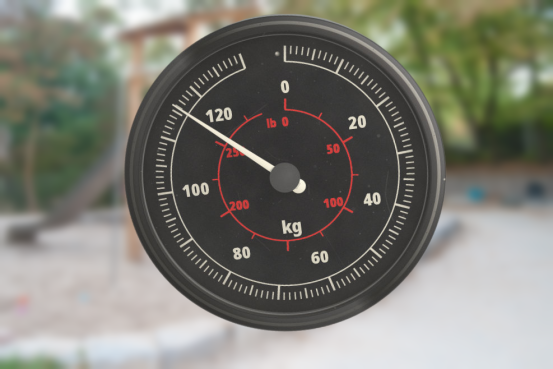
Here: 116 kg
